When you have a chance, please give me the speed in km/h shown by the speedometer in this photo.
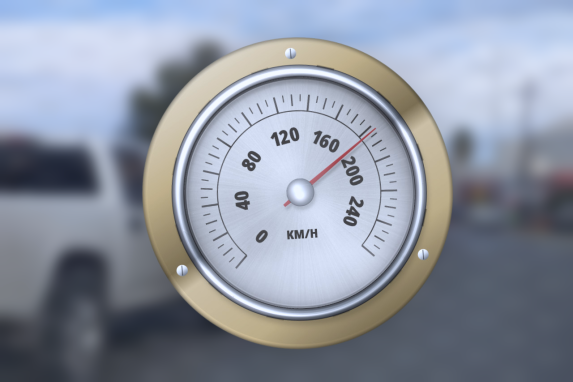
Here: 182.5 km/h
